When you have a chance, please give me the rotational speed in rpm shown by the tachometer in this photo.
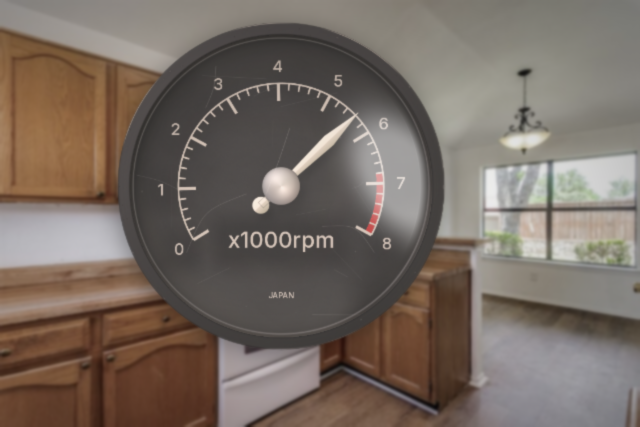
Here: 5600 rpm
